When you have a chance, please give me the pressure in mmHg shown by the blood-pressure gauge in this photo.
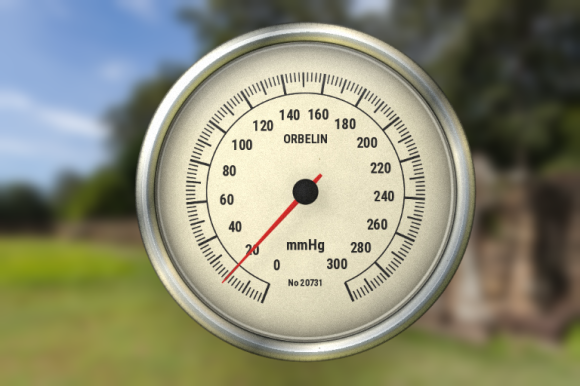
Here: 20 mmHg
